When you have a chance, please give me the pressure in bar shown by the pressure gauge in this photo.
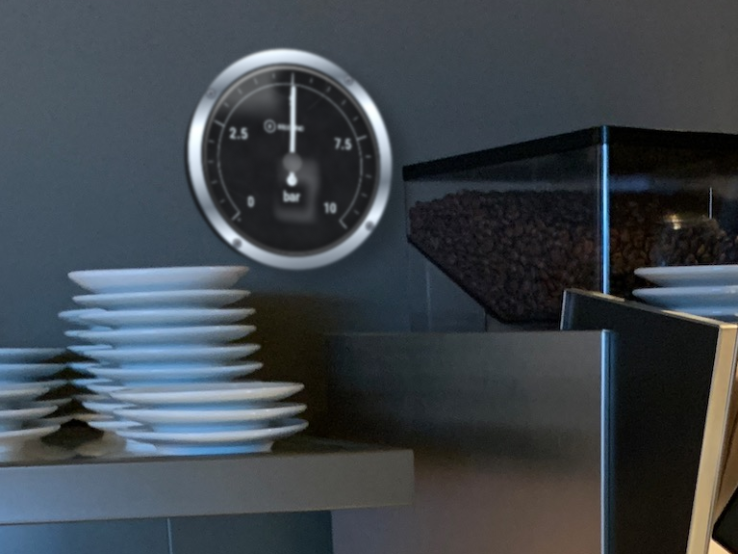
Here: 5 bar
